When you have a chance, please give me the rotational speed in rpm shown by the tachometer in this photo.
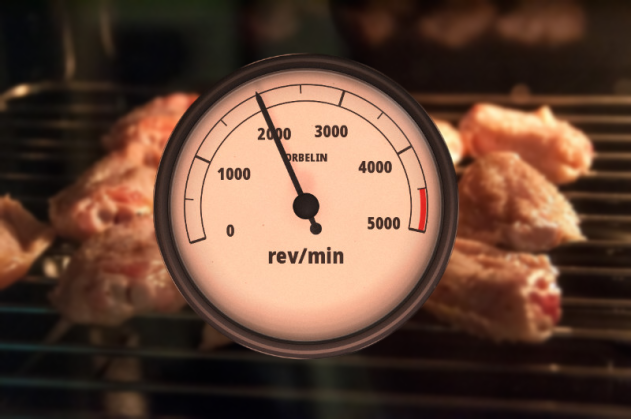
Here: 2000 rpm
